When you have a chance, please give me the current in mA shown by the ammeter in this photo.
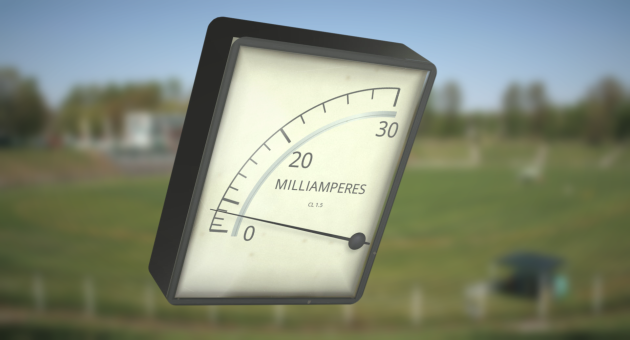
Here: 8 mA
